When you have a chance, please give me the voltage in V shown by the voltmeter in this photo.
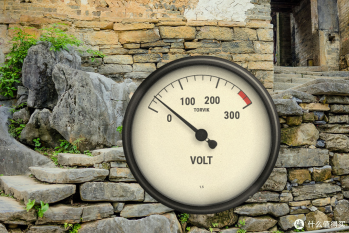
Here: 30 V
